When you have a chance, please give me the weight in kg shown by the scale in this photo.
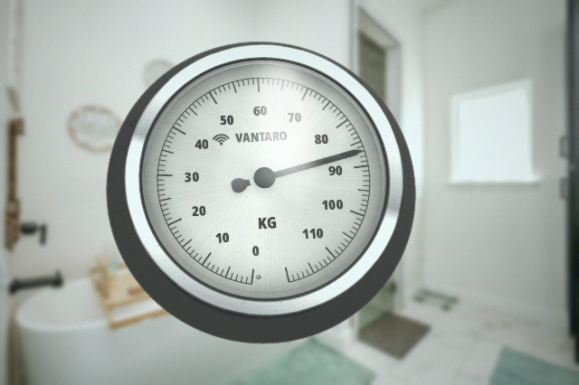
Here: 87 kg
